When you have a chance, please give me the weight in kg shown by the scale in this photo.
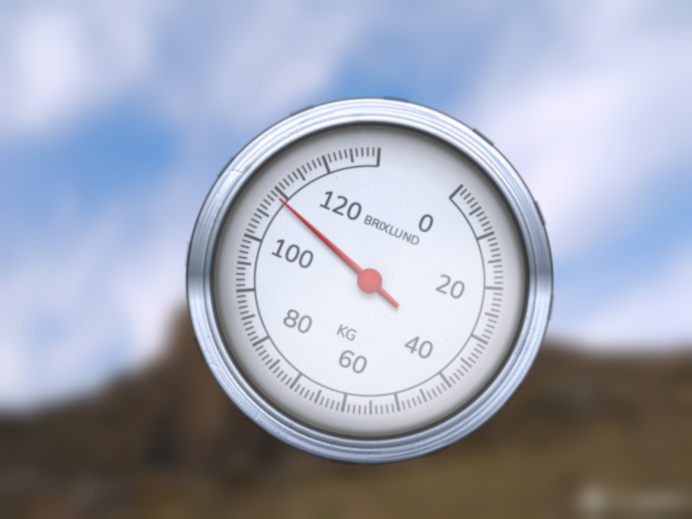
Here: 109 kg
